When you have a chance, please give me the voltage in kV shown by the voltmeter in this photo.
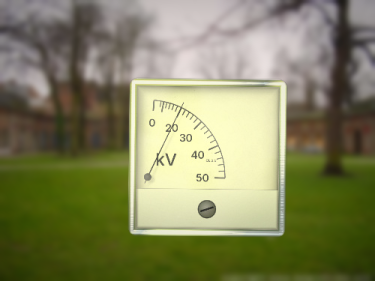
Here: 20 kV
